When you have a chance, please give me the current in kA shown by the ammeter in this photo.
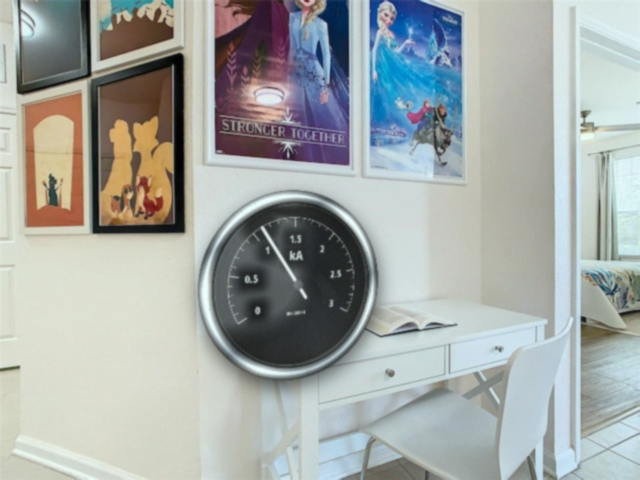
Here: 1.1 kA
